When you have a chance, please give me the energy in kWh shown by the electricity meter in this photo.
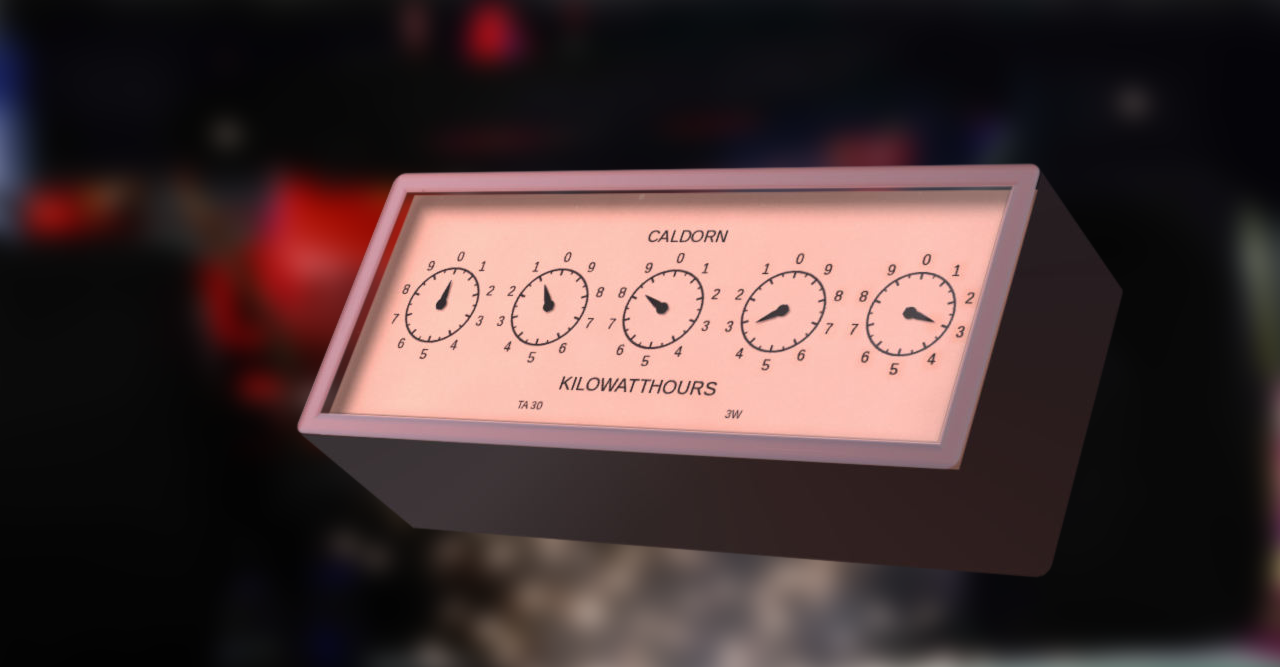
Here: 833 kWh
